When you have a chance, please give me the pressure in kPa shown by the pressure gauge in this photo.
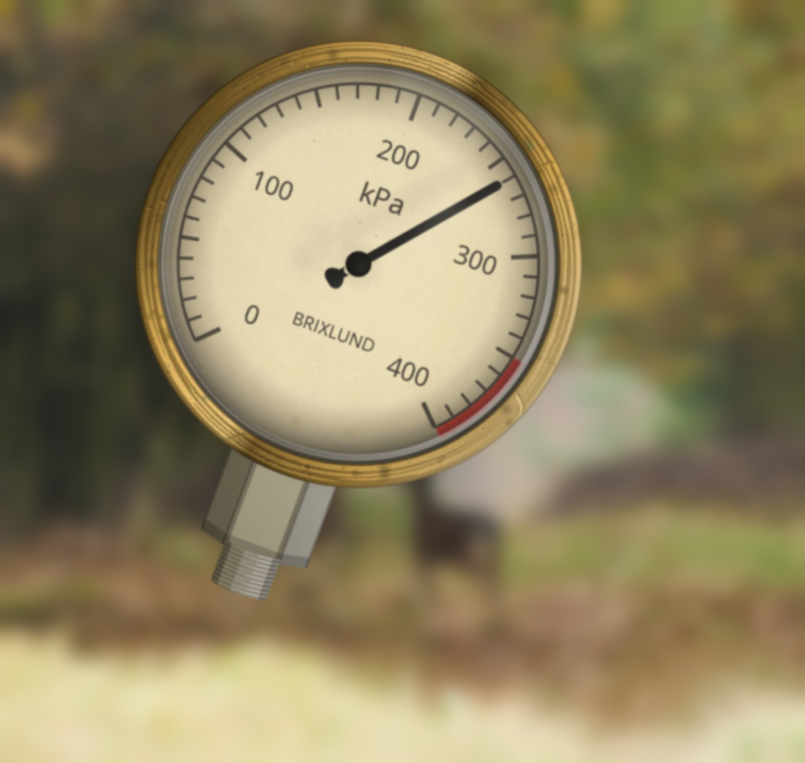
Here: 260 kPa
